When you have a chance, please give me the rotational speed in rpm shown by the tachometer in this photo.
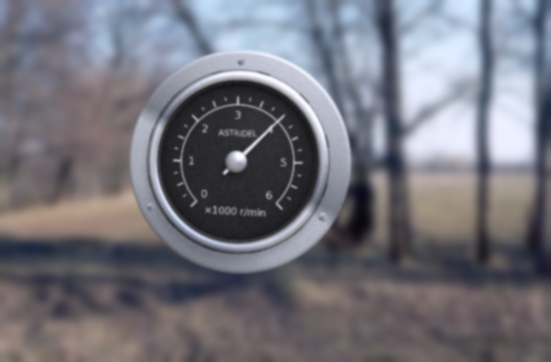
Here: 4000 rpm
